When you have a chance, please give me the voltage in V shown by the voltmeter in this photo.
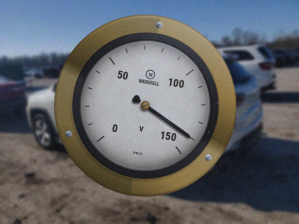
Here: 140 V
